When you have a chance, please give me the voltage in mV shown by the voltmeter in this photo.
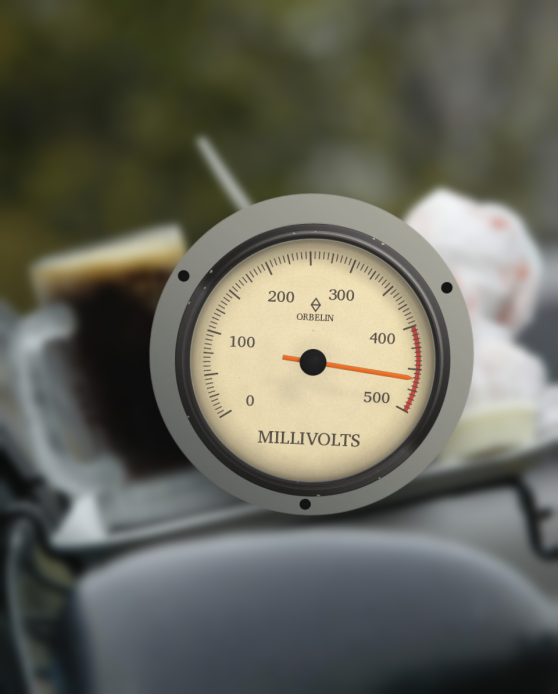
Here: 460 mV
